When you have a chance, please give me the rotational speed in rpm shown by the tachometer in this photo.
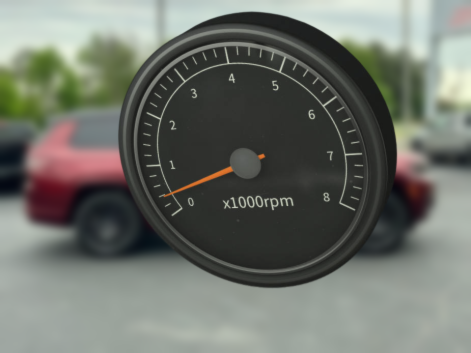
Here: 400 rpm
